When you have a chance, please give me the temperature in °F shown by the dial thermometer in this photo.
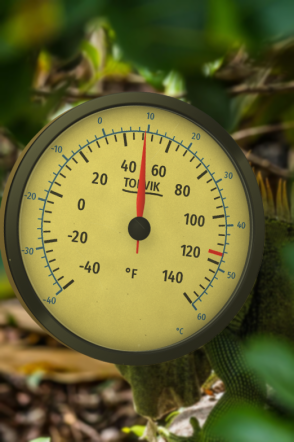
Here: 48 °F
